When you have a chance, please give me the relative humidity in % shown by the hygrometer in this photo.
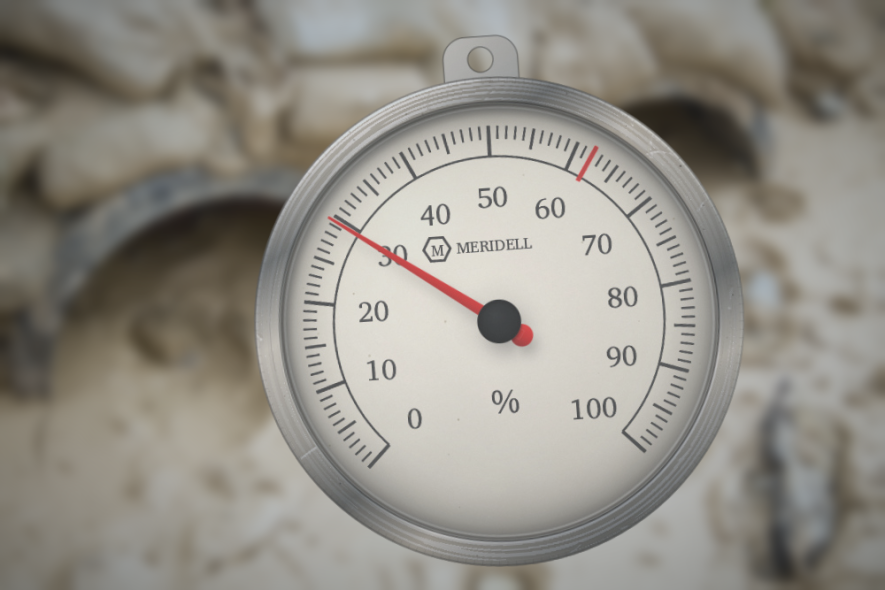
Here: 29.5 %
